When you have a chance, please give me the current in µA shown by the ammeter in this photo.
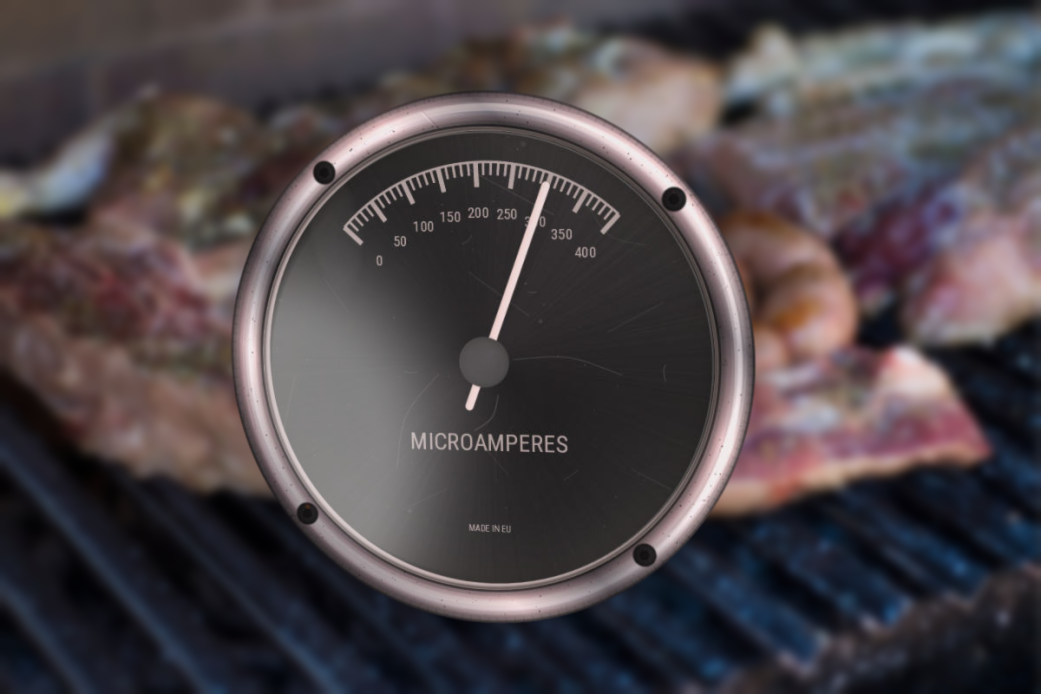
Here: 300 µA
